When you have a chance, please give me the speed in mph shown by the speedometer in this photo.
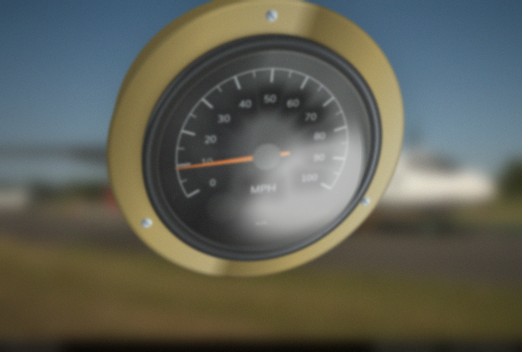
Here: 10 mph
